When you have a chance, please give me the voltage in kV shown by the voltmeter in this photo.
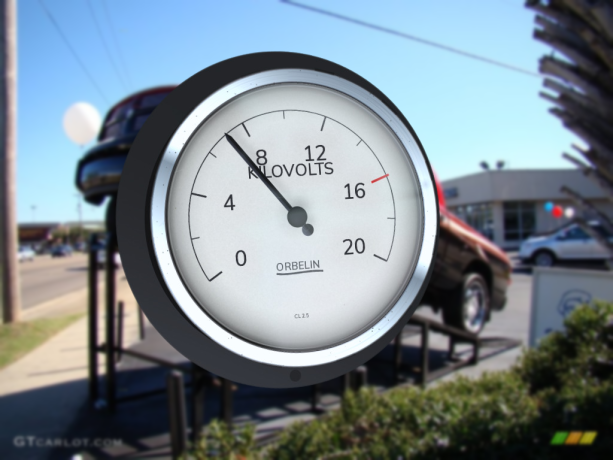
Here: 7 kV
